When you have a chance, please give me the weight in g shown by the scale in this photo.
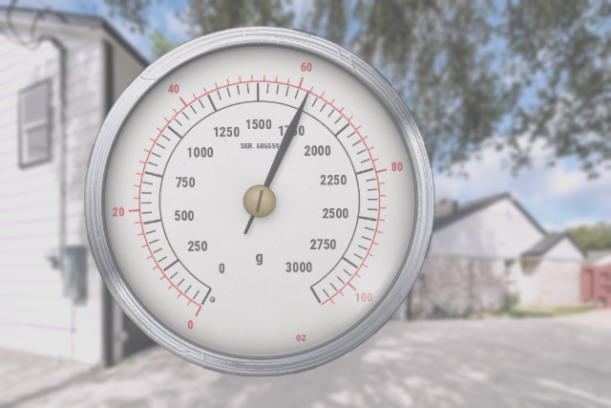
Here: 1750 g
